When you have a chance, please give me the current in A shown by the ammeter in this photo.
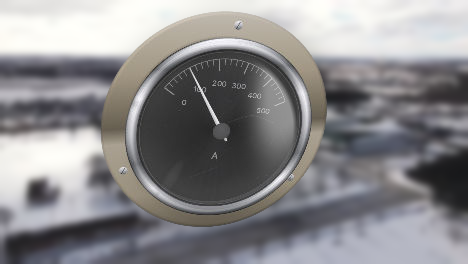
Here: 100 A
